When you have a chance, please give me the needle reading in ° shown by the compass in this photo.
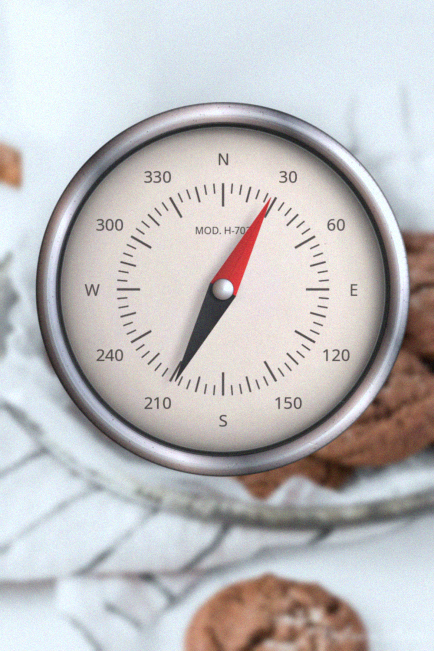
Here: 27.5 °
